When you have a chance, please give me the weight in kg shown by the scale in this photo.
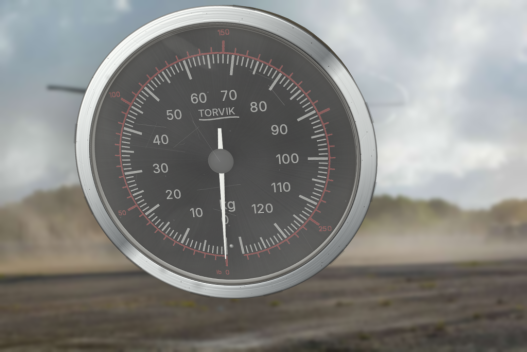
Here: 0 kg
